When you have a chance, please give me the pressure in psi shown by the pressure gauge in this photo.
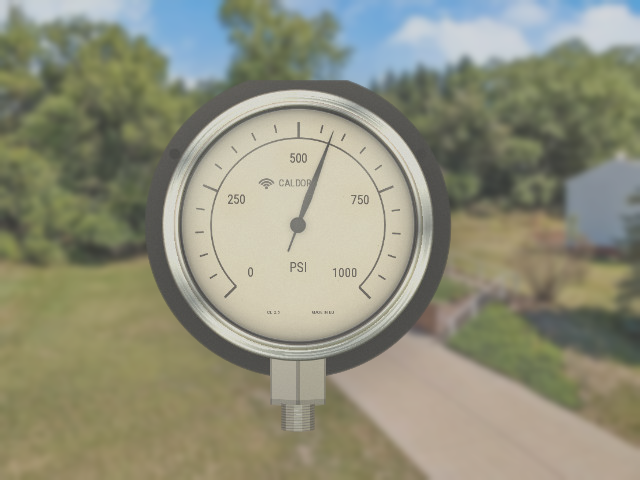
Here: 575 psi
